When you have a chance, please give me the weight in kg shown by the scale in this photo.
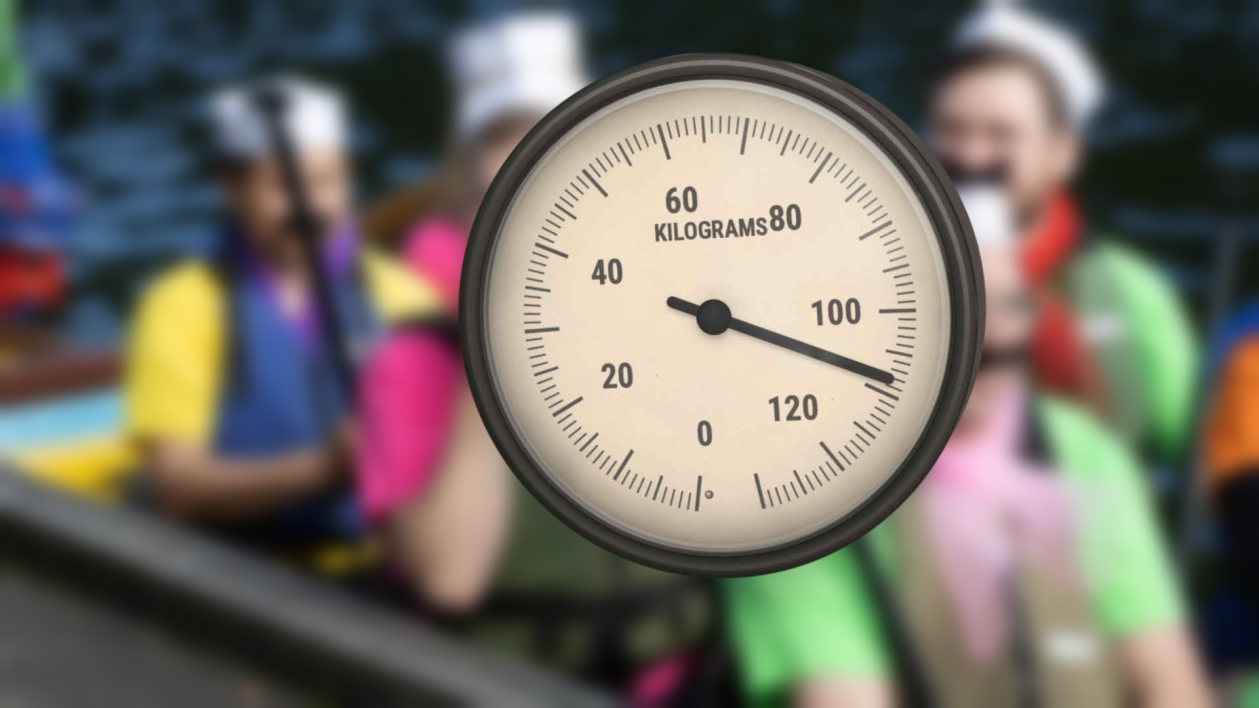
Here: 108 kg
